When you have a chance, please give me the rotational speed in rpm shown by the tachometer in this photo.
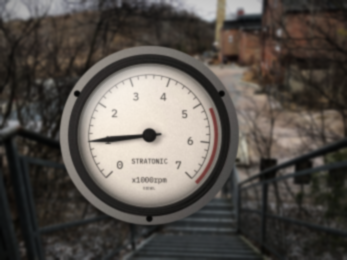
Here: 1000 rpm
